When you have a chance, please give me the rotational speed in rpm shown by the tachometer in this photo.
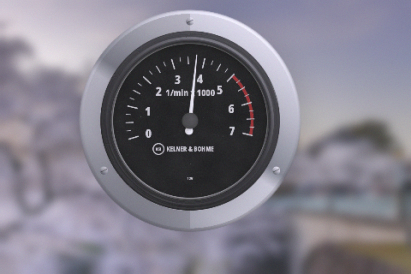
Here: 3750 rpm
